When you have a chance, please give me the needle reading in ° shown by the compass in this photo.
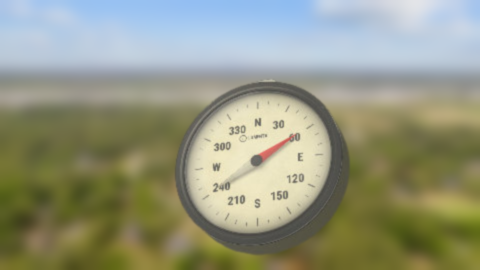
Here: 60 °
